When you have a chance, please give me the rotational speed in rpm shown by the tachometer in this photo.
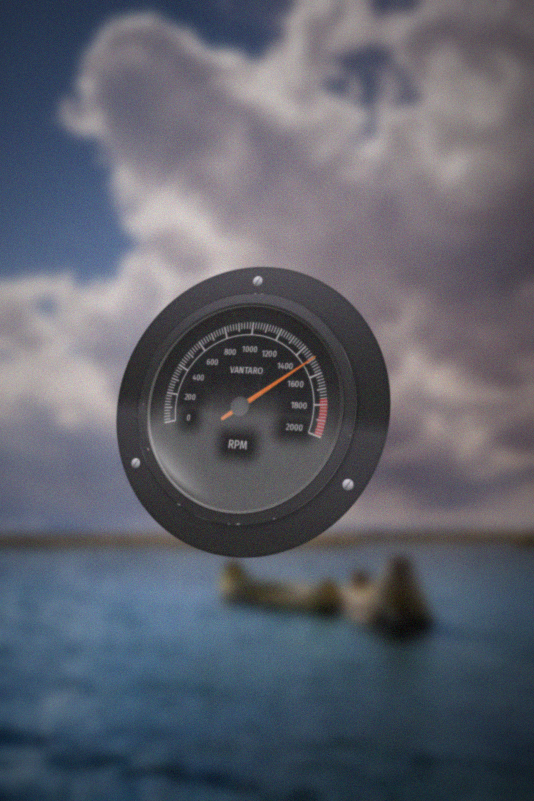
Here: 1500 rpm
